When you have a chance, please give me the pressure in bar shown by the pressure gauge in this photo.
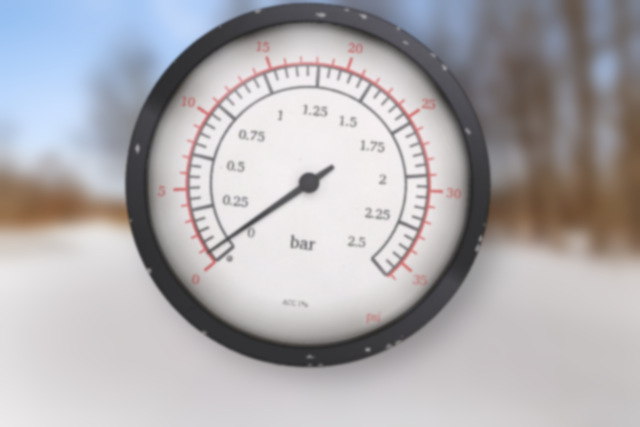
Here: 0.05 bar
